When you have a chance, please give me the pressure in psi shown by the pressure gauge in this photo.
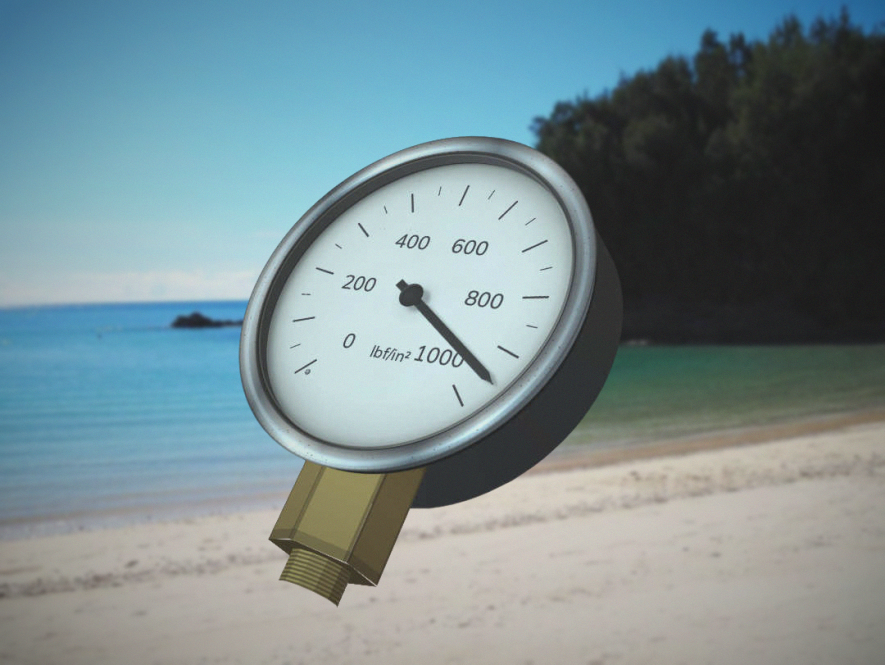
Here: 950 psi
